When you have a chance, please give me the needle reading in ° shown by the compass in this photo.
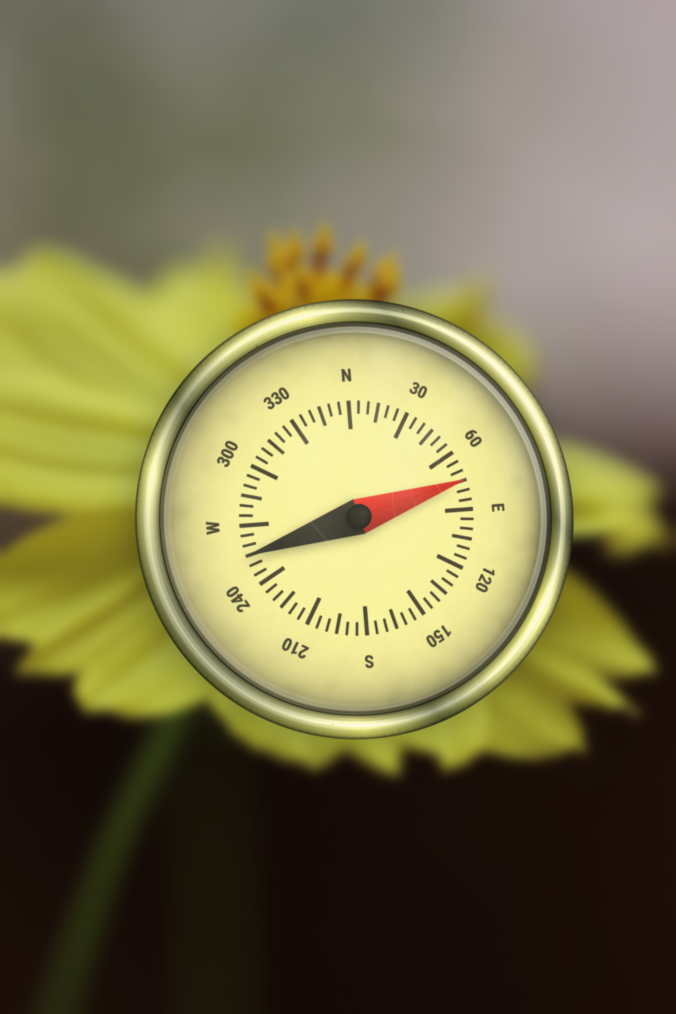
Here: 75 °
